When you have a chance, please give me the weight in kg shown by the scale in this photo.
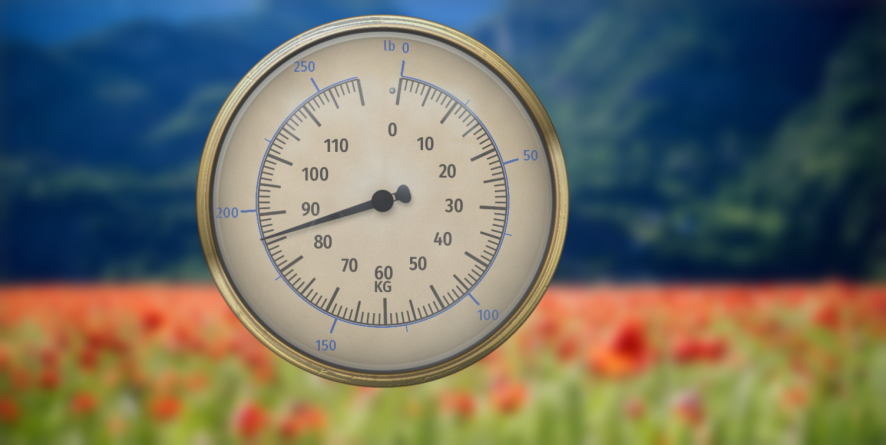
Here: 86 kg
